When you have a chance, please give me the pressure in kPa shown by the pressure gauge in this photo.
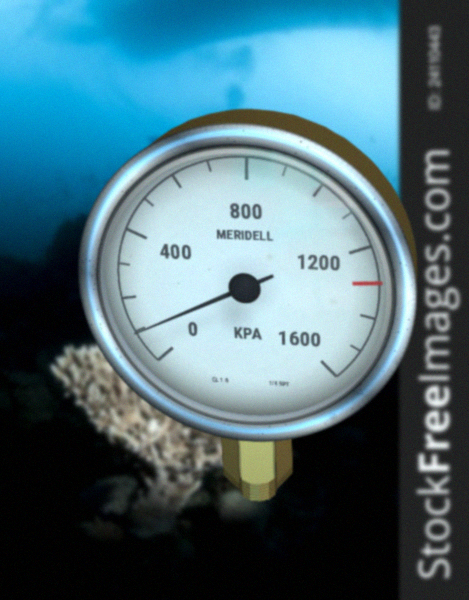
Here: 100 kPa
